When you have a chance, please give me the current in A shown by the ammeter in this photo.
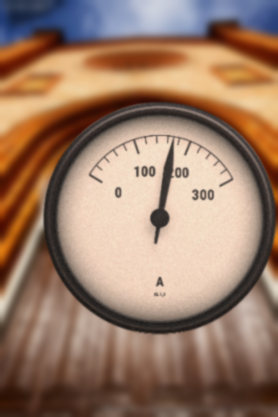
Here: 170 A
